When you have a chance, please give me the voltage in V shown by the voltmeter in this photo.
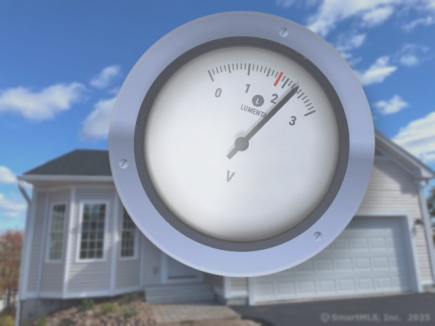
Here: 2.3 V
